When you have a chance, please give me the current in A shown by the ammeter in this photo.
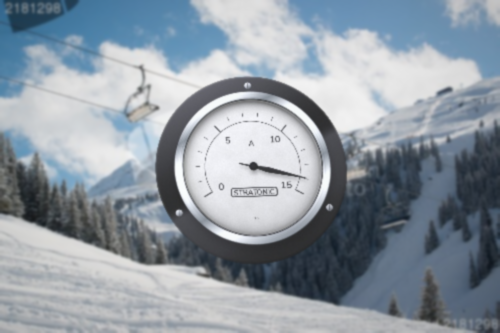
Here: 14 A
